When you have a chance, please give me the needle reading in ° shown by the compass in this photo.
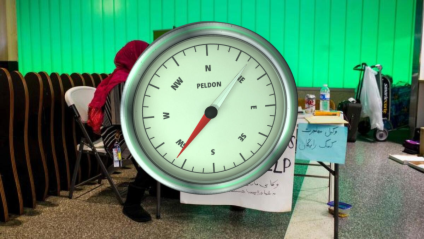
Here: 220 °
